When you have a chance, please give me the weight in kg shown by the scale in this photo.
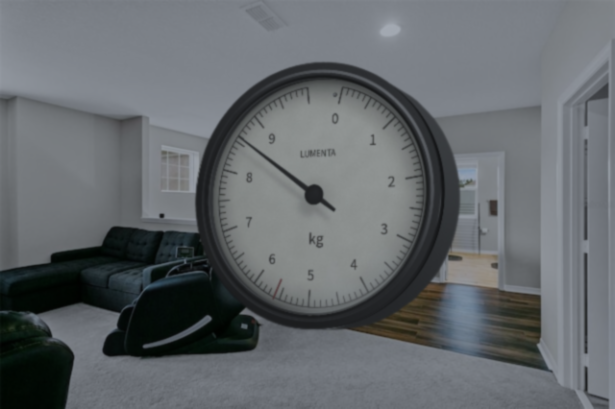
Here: 8.6 kg
